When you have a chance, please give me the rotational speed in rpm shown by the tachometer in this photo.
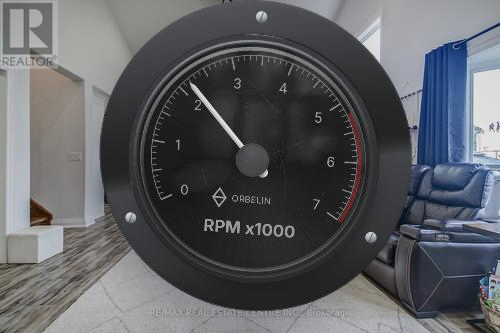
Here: 2200 rpm
